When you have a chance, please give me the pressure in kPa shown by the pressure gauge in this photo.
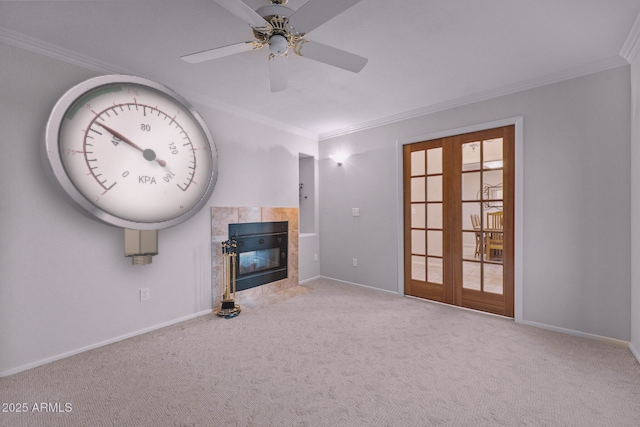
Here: 45 kPa
